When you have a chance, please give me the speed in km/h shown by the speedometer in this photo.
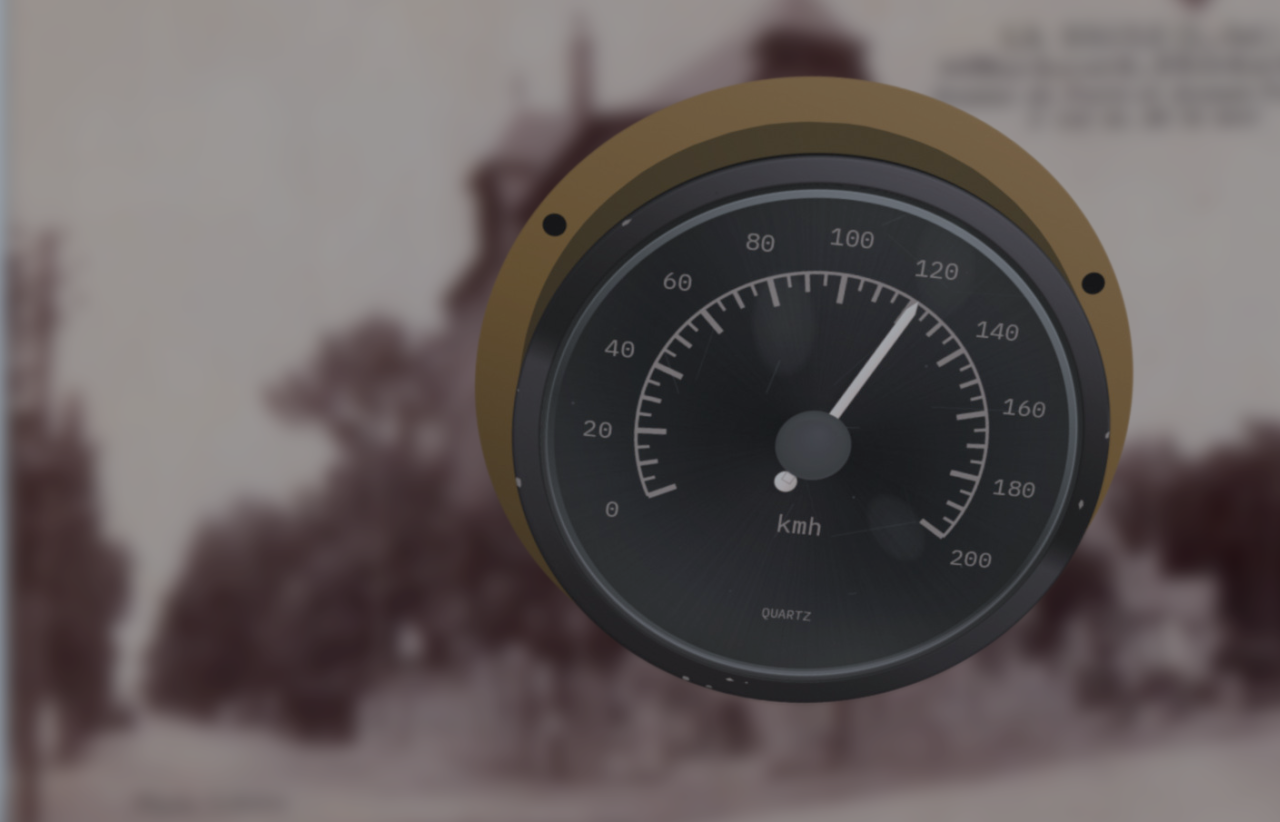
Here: 120 km/h
